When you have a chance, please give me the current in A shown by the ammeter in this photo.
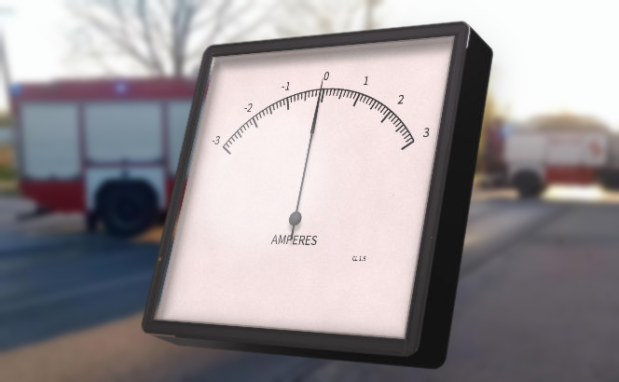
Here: 0 A
